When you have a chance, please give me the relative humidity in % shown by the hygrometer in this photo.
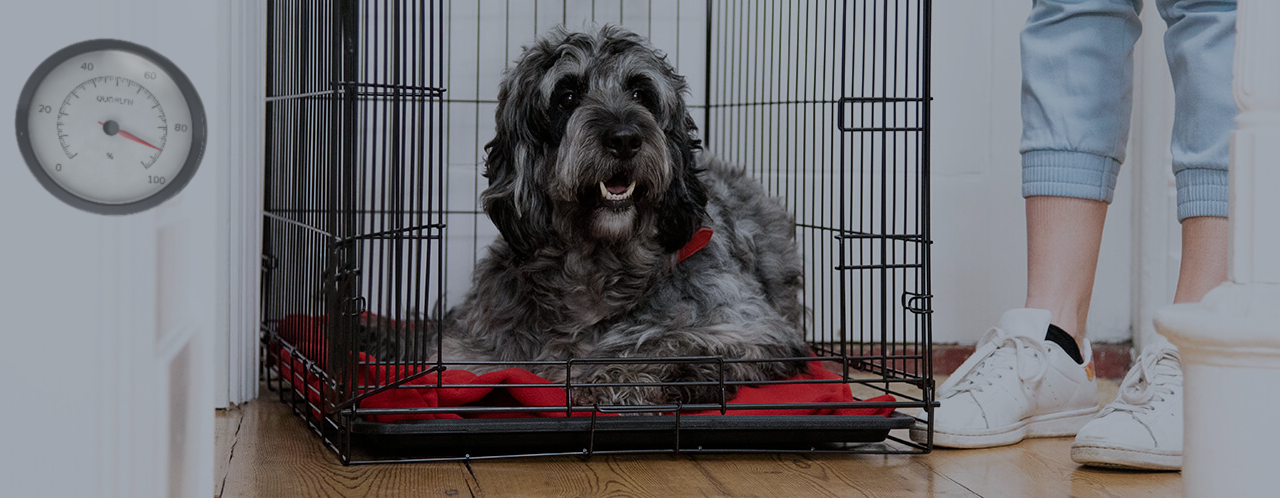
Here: 90 %
